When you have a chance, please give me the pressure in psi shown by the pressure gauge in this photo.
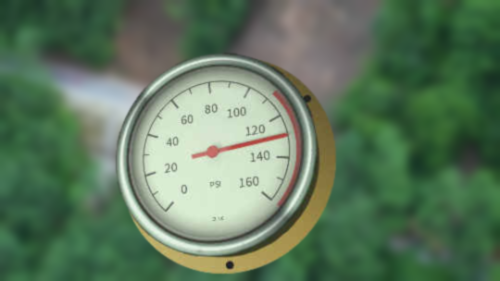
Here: 130 psi
